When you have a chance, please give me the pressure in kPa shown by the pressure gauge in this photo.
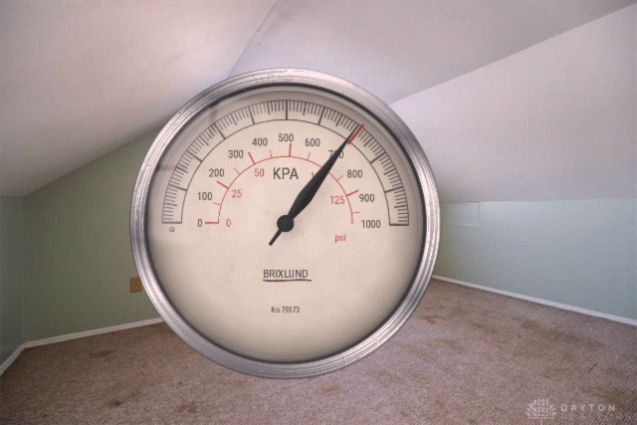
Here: 700 kPa
